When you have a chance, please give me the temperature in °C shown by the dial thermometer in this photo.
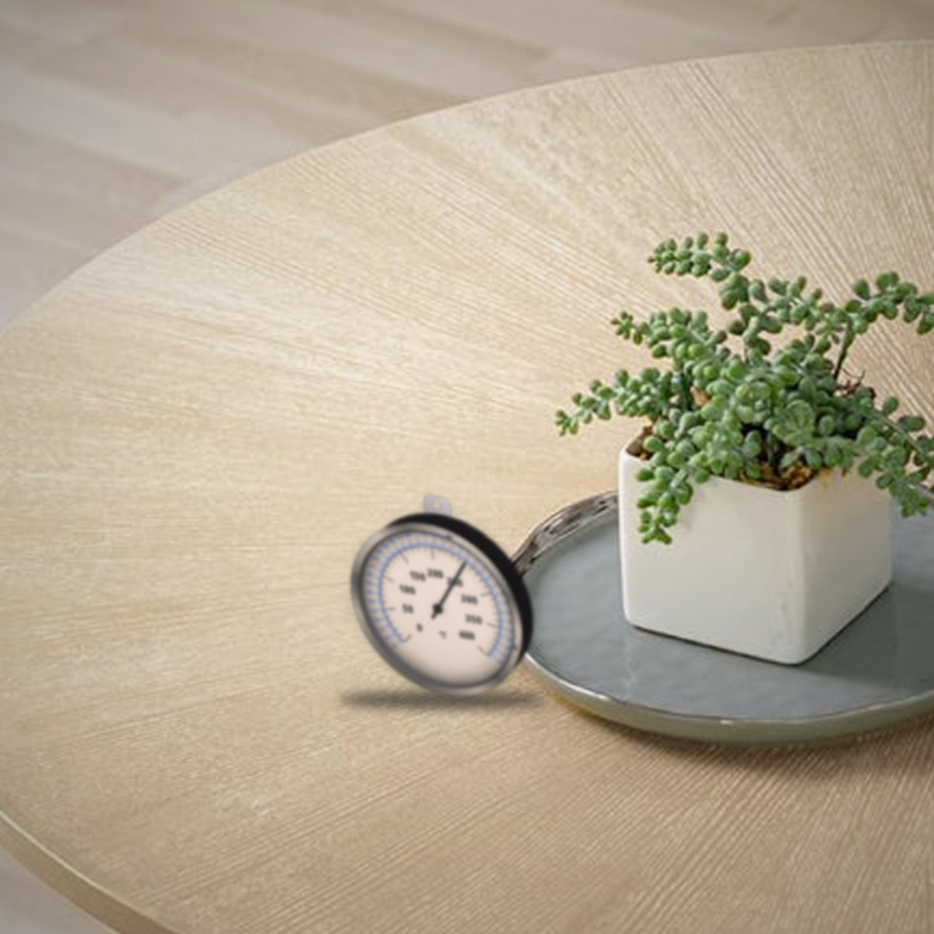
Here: 250 °C
